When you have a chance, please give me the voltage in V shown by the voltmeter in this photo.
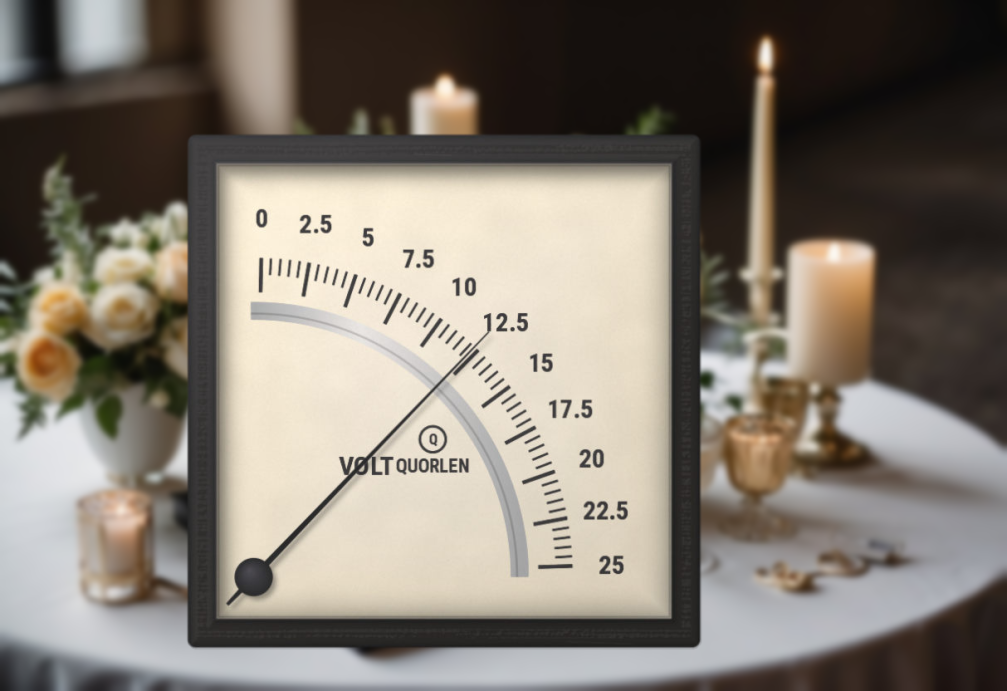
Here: 12.25 V
